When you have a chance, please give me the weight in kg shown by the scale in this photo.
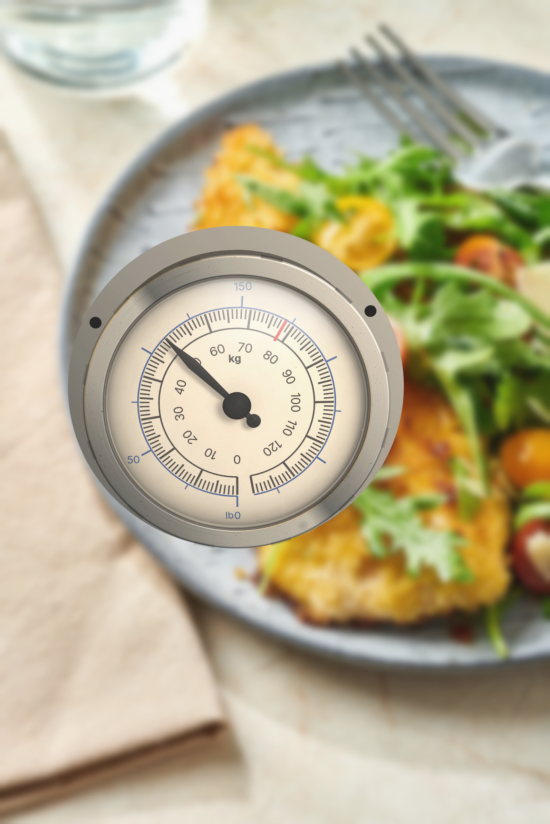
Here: 50 kg
